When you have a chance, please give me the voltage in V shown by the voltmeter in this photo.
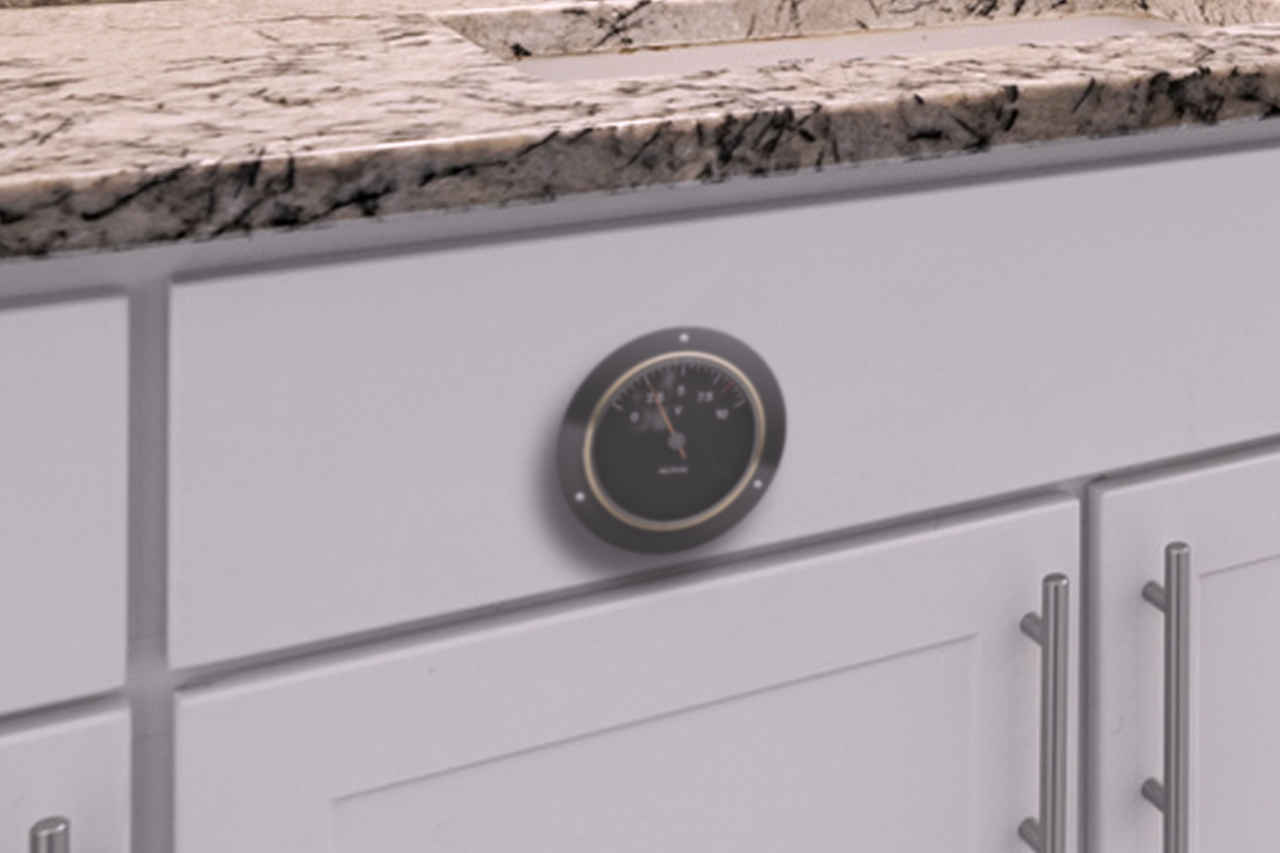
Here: 2.5 V
